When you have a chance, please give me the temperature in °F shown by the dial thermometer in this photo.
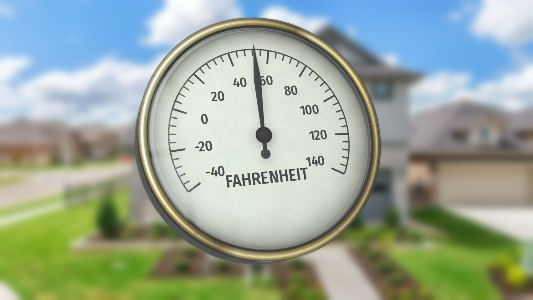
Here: 52 °F
